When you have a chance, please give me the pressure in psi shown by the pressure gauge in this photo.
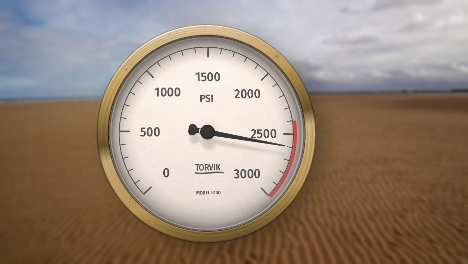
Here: 2600 psi
